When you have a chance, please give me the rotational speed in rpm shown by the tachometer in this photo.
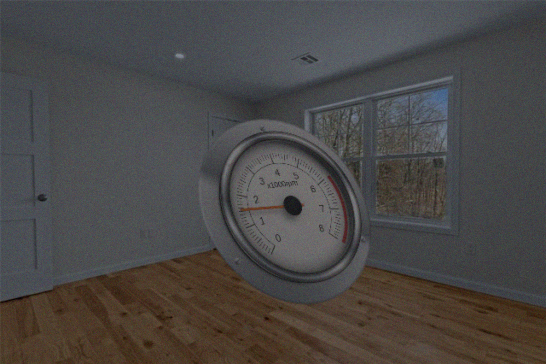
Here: 1500 rpm
